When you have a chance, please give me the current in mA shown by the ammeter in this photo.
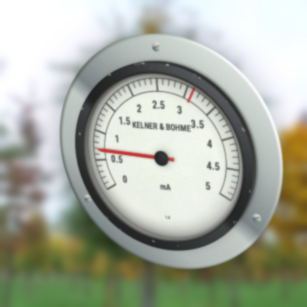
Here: 0.7 mA
